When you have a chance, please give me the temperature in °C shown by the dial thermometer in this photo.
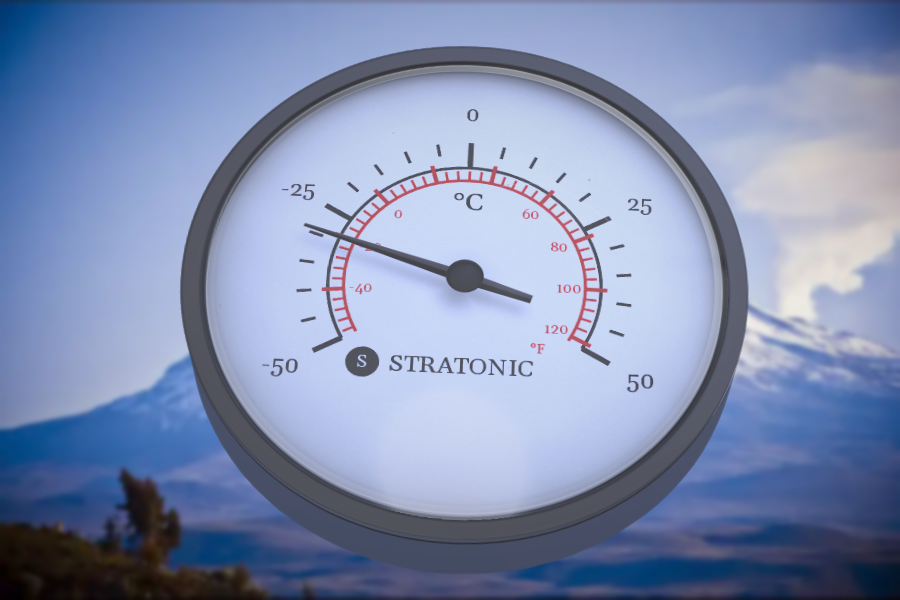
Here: -30 °C
